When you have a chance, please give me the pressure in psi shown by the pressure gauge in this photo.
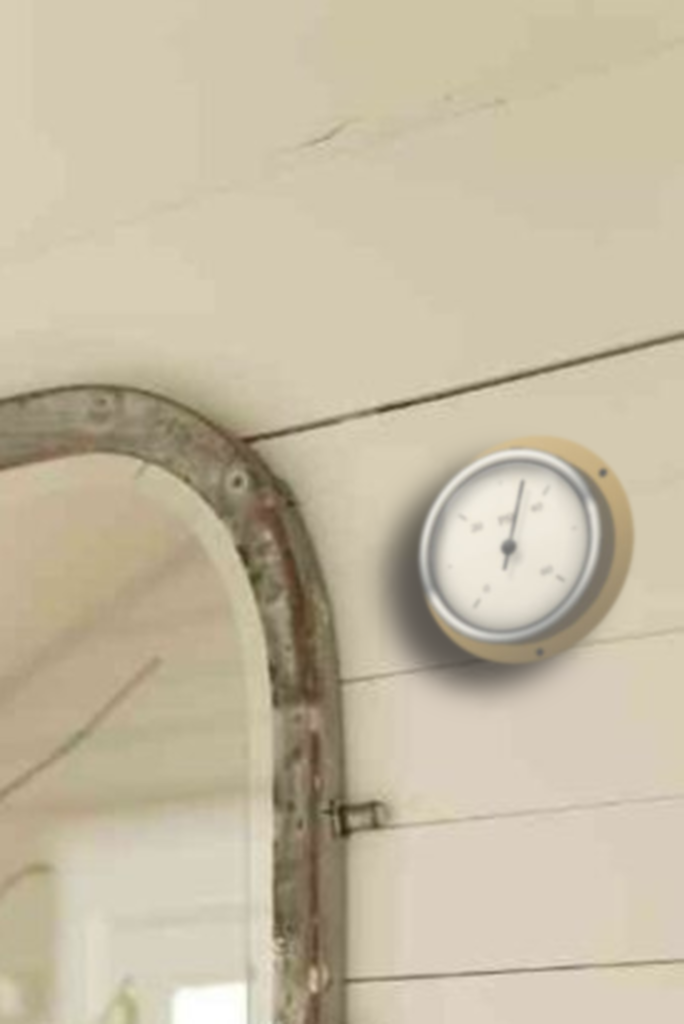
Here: 35 psi
